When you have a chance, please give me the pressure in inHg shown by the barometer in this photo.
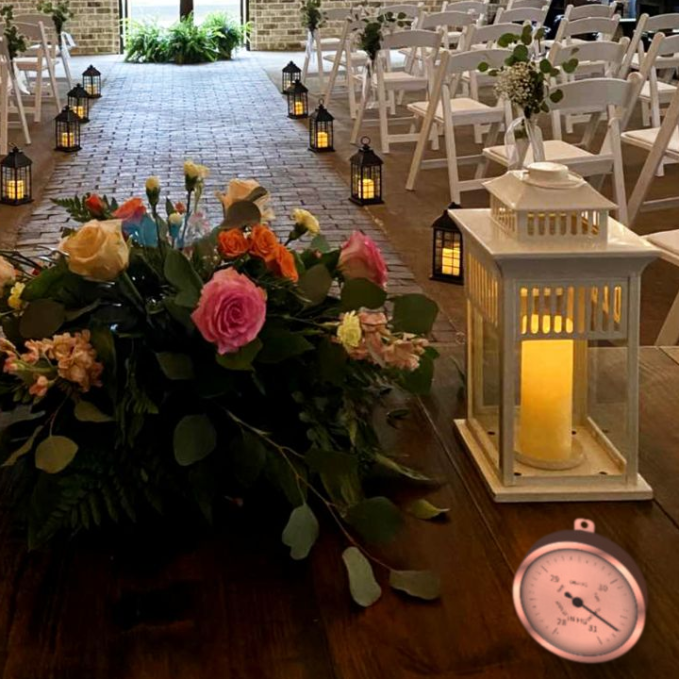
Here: 30.7 inHg
